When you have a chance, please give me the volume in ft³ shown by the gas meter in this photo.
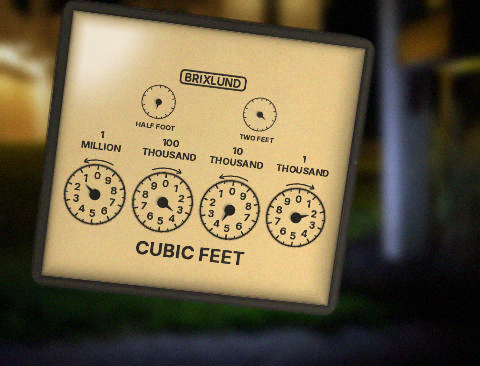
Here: 134200 ft³
